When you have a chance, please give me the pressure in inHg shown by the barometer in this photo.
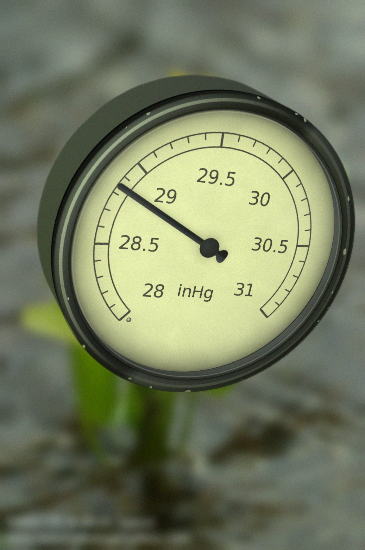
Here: 28.85 inHg
